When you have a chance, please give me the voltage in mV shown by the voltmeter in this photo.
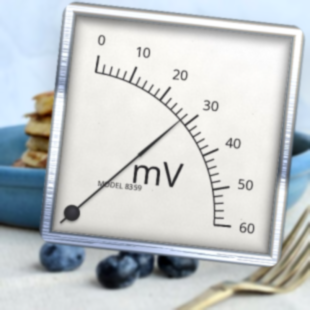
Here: 28 mV
